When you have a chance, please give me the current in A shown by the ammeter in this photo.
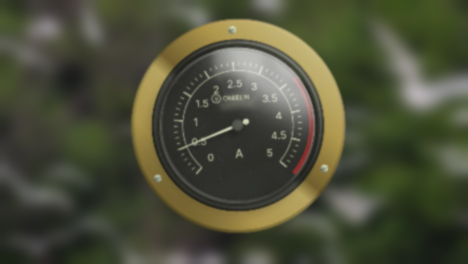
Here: 0.5 A
